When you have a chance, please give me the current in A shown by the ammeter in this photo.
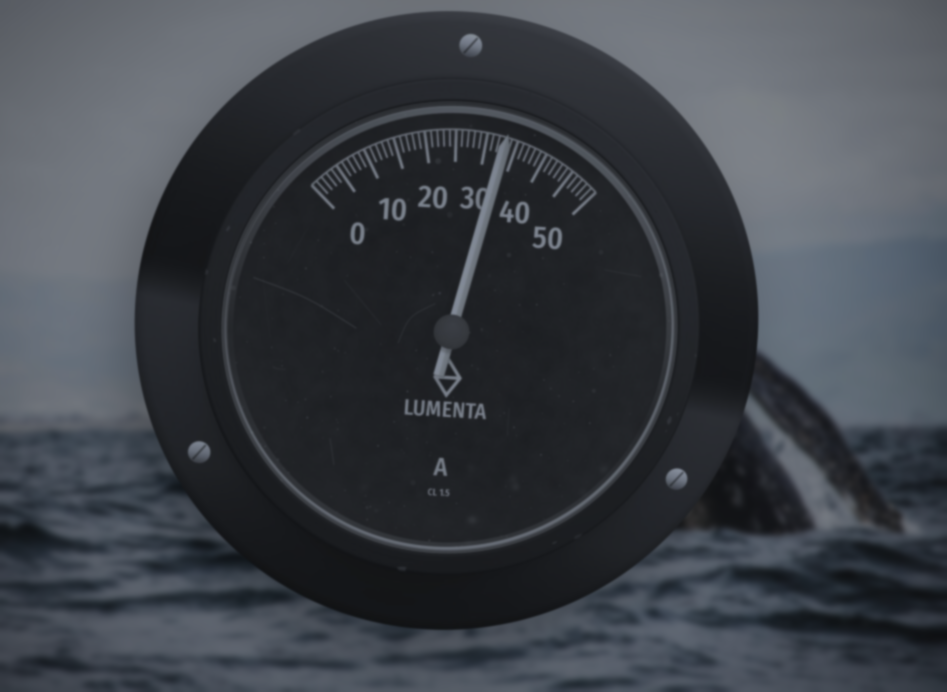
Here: 33 A
